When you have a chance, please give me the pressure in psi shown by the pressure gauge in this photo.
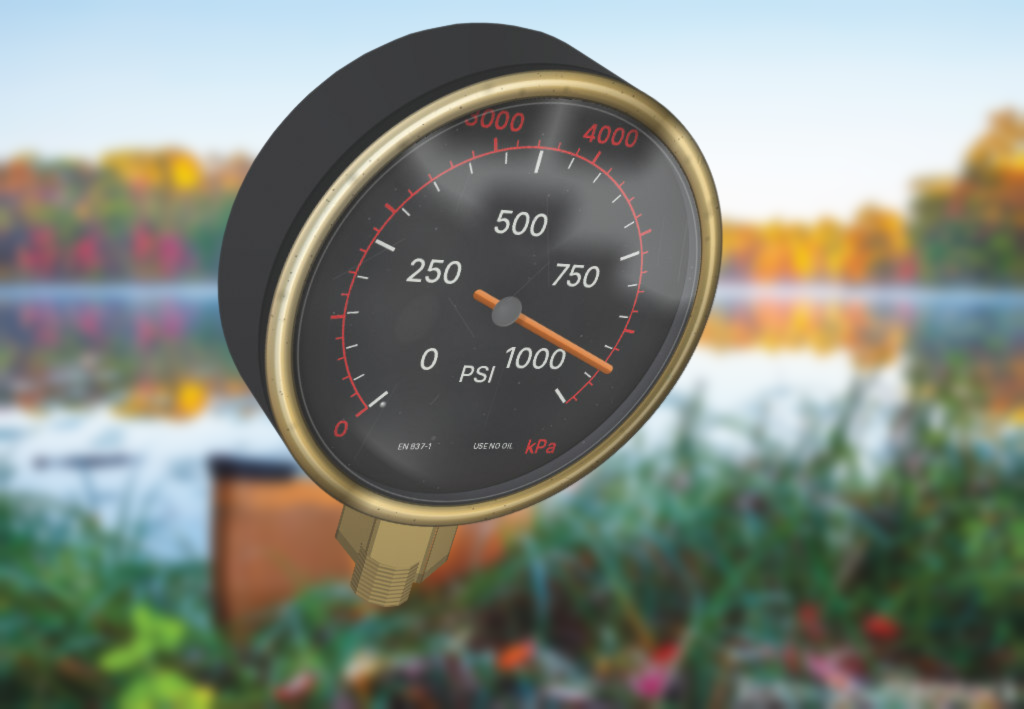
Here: 925 psi
